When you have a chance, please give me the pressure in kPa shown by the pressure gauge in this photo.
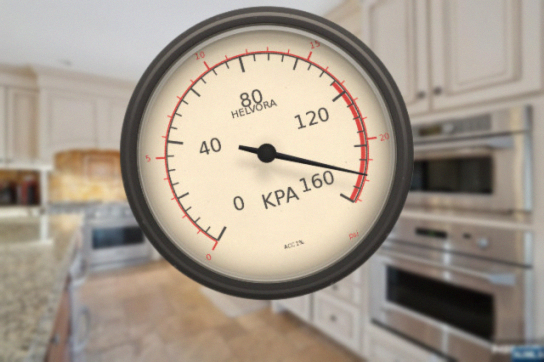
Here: 150 kPa
